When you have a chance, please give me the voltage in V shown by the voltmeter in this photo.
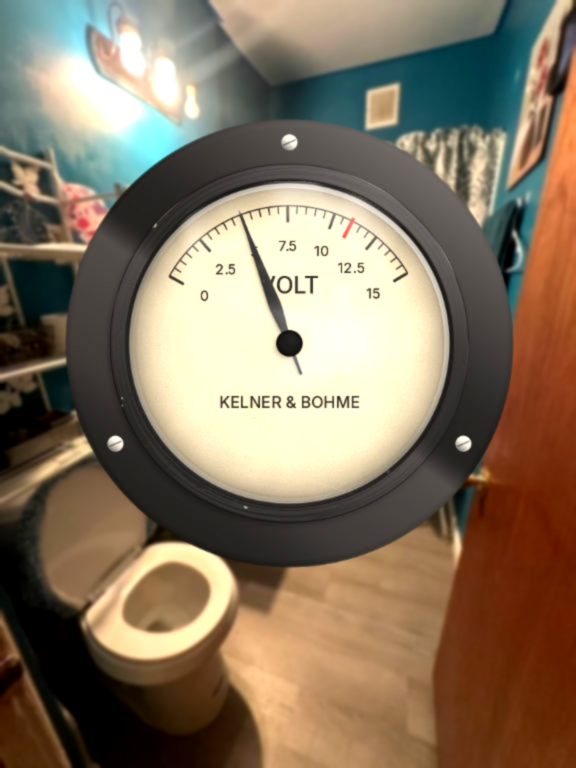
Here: 5 V
